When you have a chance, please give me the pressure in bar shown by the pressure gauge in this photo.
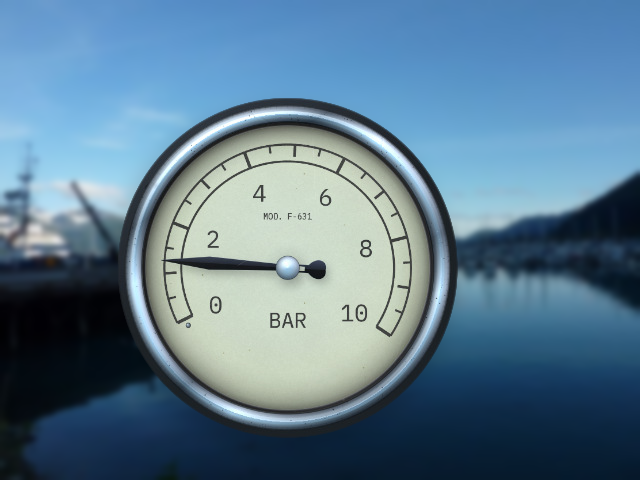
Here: 1.25 bar
